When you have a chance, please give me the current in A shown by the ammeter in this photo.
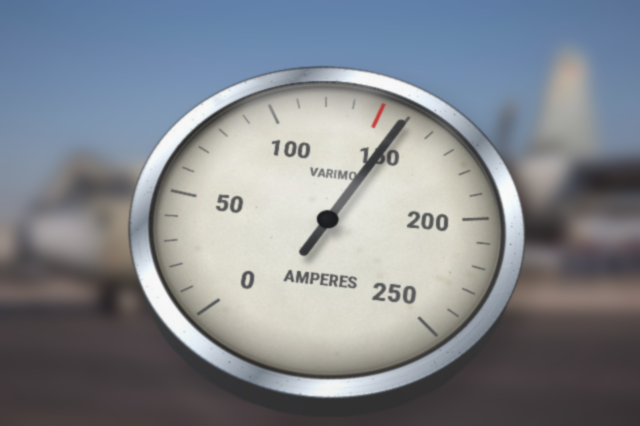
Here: 150 A
